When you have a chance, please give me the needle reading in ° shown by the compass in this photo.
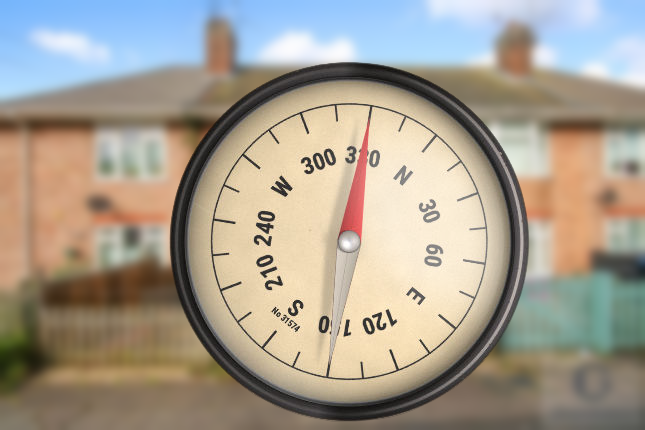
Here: 330 °
